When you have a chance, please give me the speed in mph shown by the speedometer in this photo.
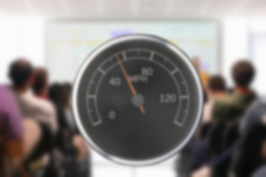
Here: 55 mph
